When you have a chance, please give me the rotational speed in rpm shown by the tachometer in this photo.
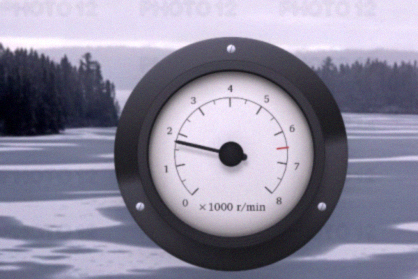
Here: 1750 rpm
